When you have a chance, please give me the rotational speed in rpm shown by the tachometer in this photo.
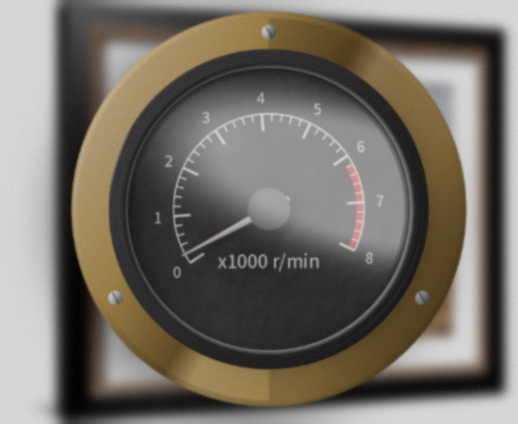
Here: 200 rpm
